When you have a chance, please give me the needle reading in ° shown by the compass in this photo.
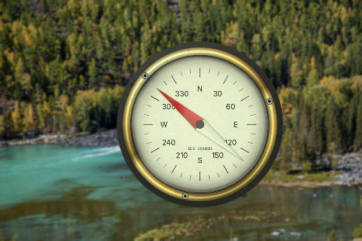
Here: 310 °
